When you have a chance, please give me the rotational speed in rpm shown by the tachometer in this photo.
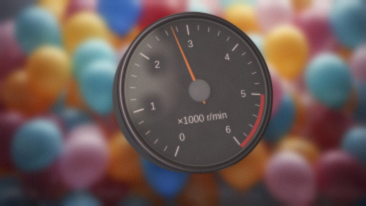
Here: 2700 rpm
